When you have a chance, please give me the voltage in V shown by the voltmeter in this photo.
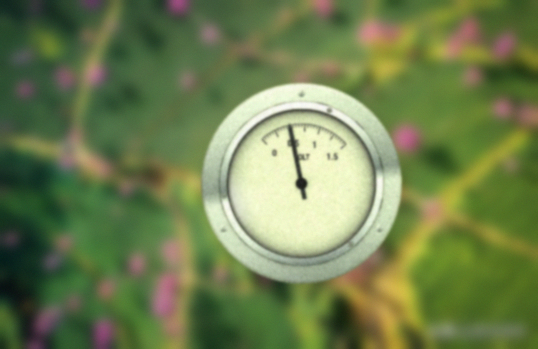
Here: 0.5 V
